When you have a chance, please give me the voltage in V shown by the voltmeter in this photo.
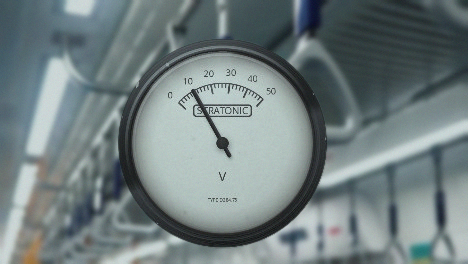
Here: 10 V
